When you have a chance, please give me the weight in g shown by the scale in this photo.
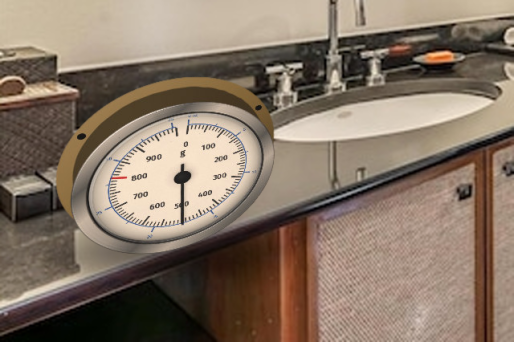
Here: 500 g
